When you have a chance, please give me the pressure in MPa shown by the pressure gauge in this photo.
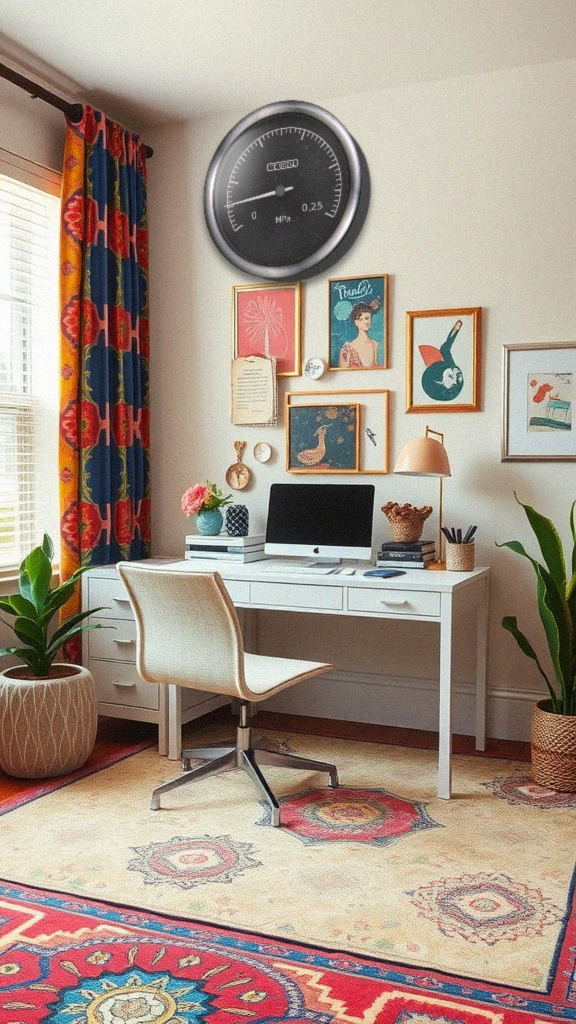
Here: 0.025 MPa
